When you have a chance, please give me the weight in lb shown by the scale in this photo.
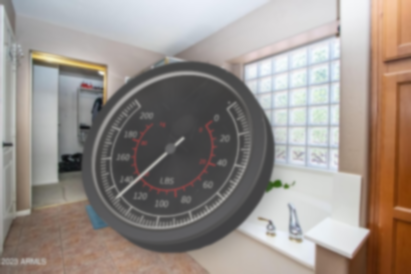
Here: 130 lb
